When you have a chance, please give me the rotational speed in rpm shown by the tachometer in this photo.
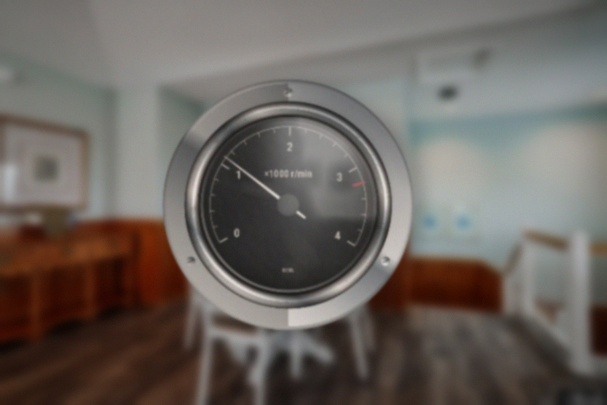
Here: 1100 rpm
